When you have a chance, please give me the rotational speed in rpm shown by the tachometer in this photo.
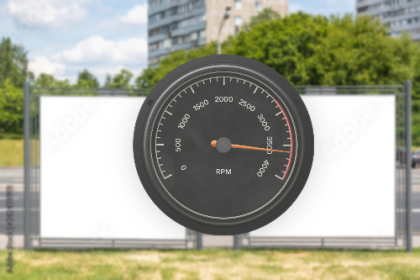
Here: 3600 rpm
